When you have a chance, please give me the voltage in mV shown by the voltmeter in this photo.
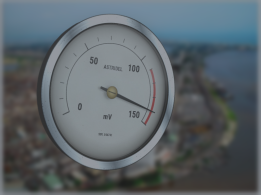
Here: 140 mV
